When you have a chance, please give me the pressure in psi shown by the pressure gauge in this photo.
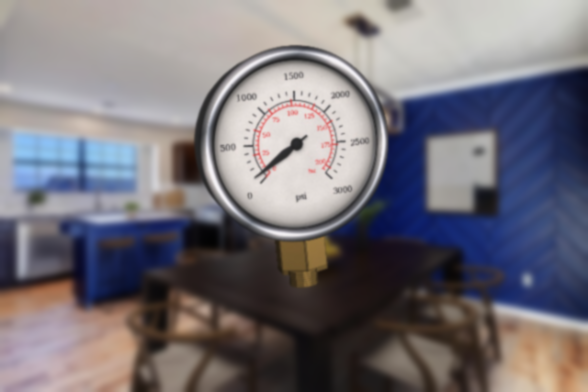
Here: 100 psi
